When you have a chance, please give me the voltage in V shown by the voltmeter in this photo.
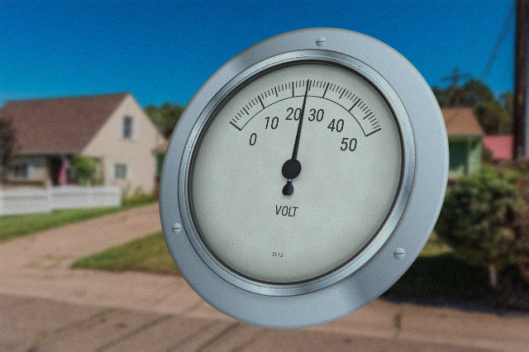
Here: 25 V
